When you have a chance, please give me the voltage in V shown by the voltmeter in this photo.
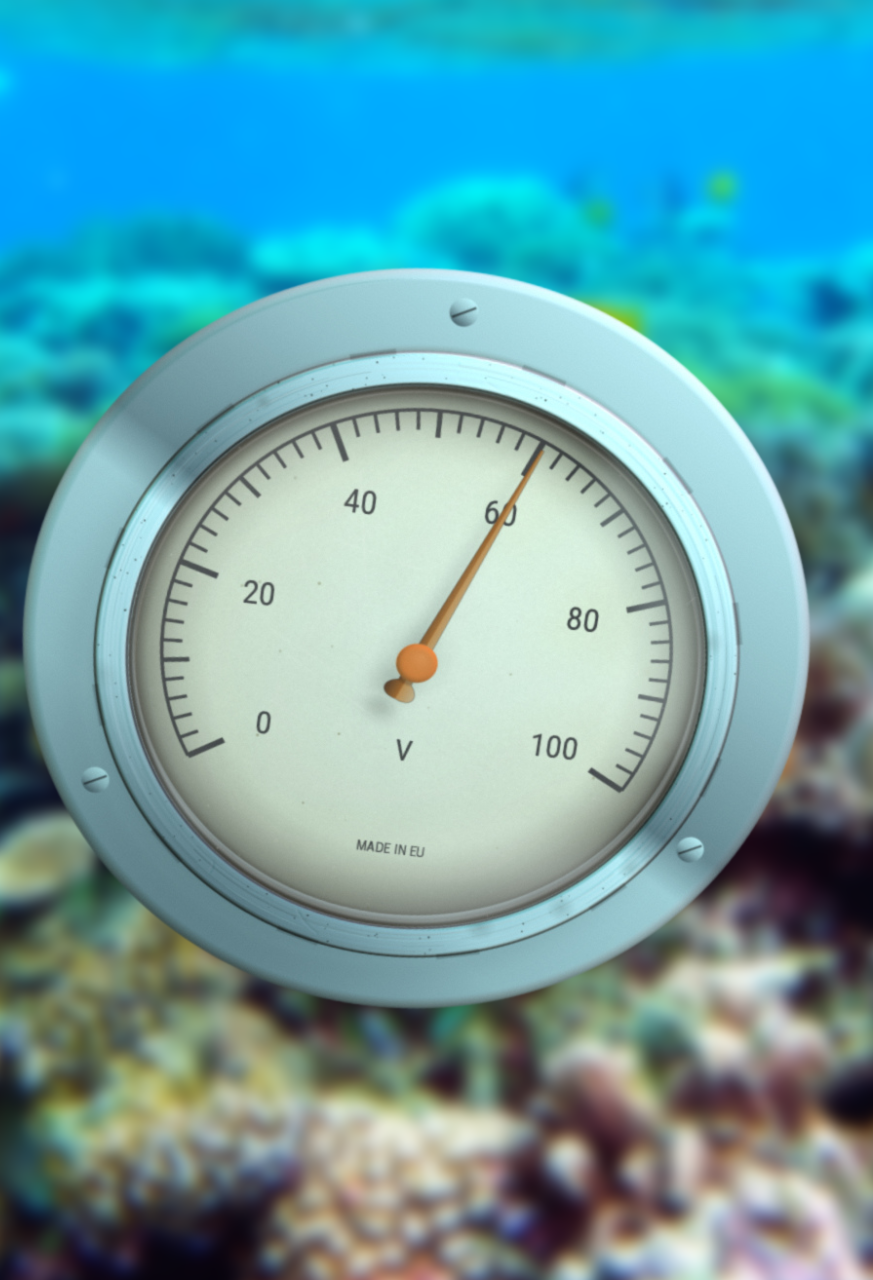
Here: 60 V
